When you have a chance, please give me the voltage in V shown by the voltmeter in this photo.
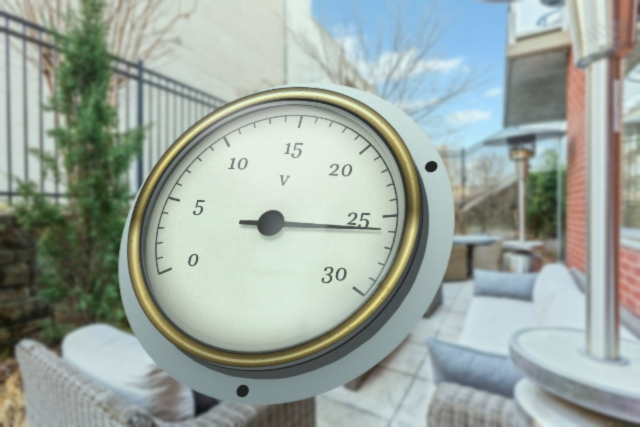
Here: 26 V
